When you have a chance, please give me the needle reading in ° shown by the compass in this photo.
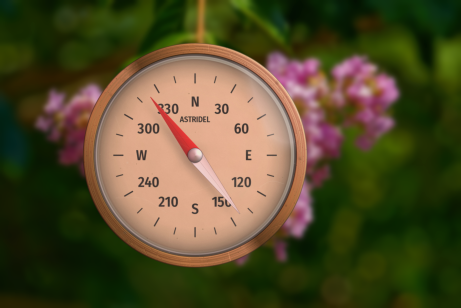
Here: 322.5 °
